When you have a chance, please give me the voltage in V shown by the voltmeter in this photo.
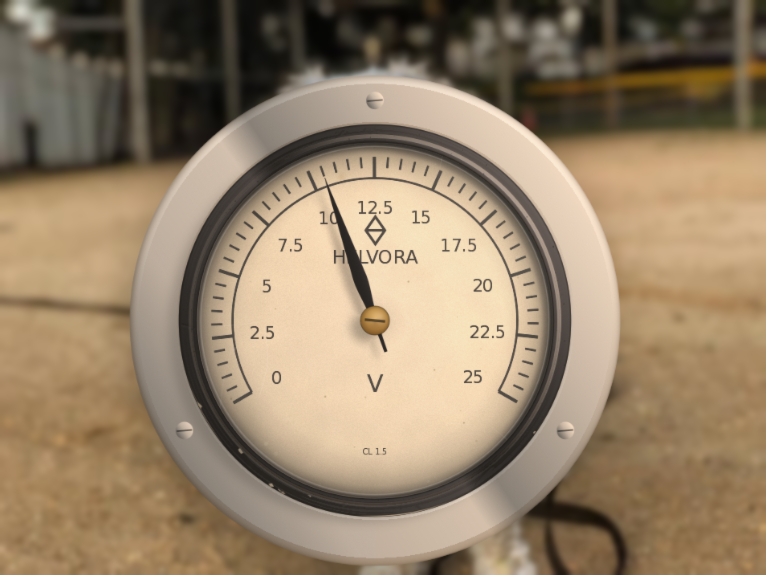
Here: 10.5 V
